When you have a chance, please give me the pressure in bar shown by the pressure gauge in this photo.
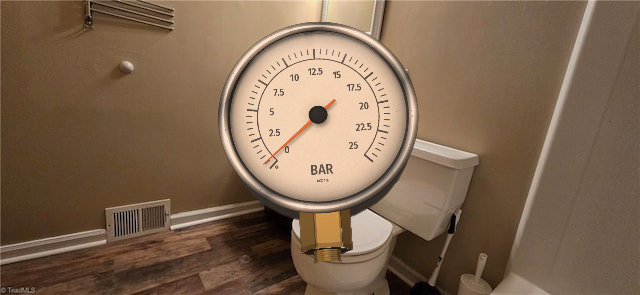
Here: 0.5 bar
